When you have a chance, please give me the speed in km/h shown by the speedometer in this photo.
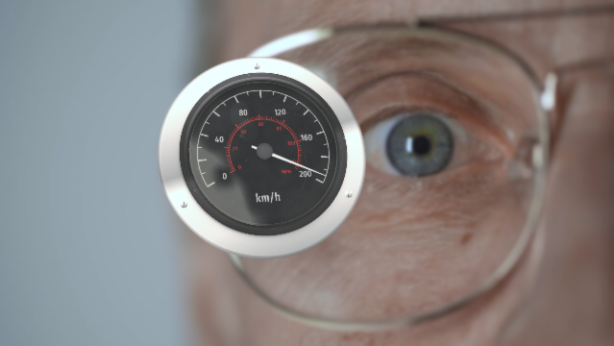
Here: 195 km/h
